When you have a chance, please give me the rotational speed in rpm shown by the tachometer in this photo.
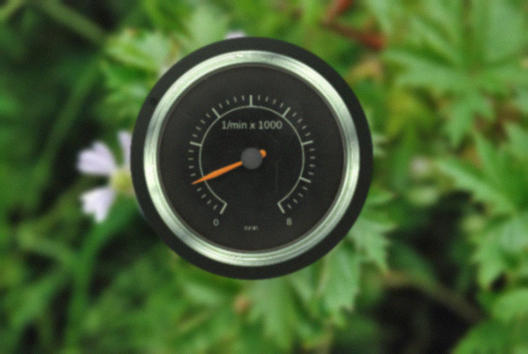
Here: 1000 rpm
